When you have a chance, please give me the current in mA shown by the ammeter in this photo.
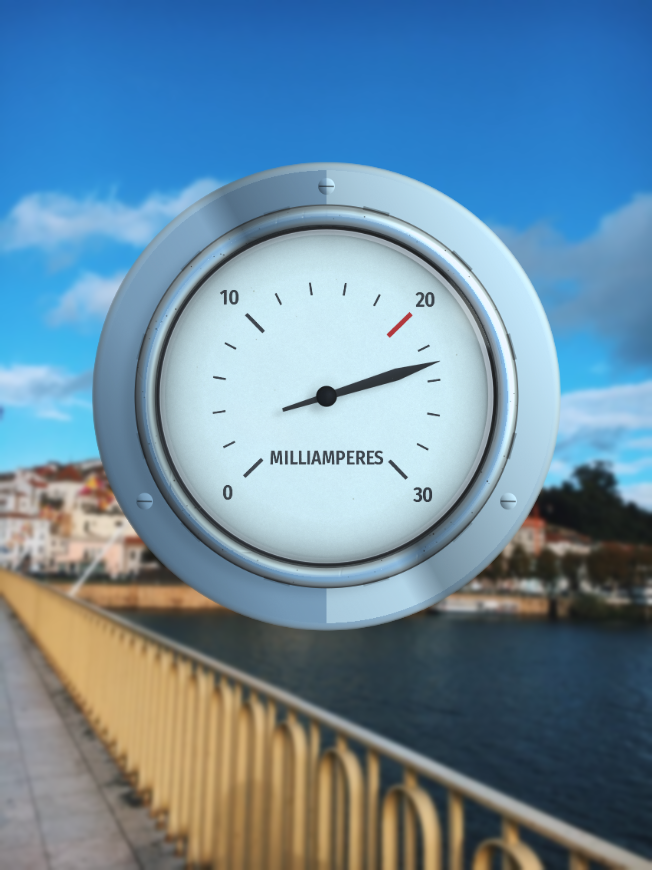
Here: 23 mA
